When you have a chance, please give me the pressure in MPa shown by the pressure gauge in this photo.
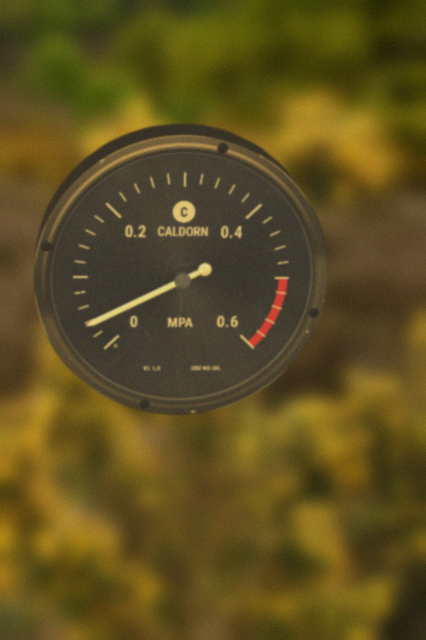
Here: 0.04 MPa
